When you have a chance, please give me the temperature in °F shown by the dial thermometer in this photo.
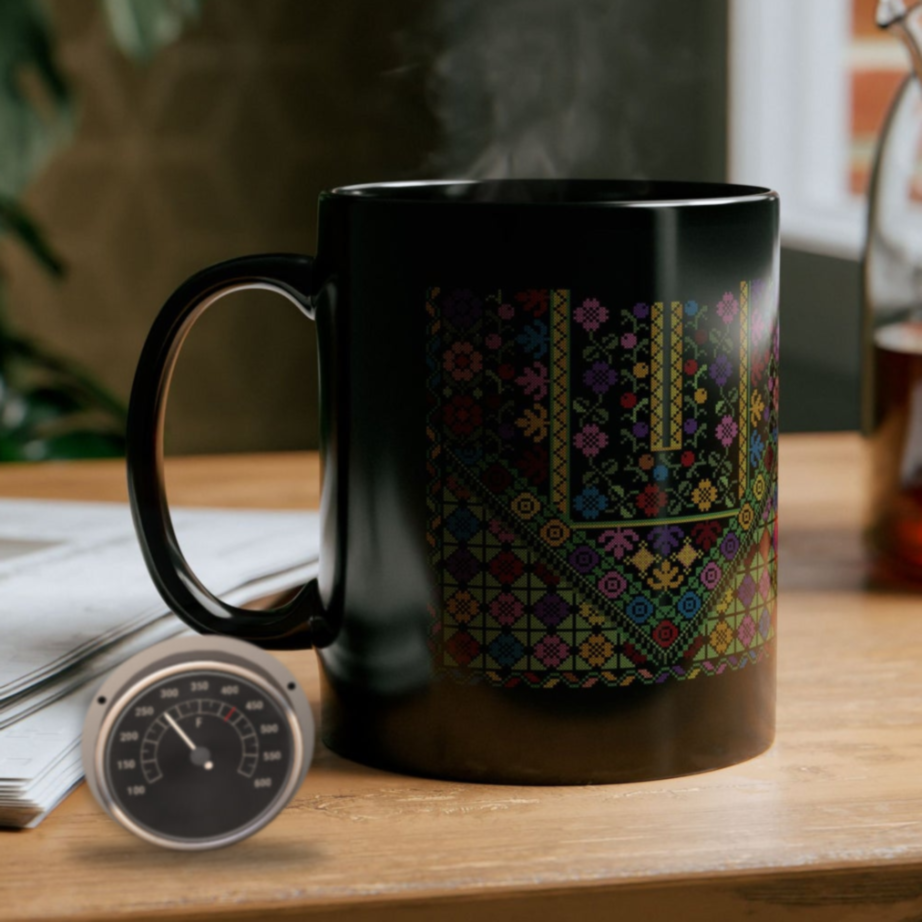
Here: 275 °F
